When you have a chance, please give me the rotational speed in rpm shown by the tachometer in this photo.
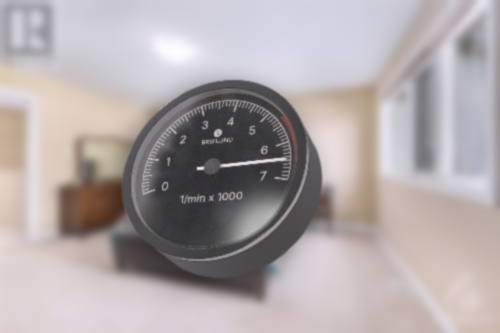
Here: 6500 rpm
